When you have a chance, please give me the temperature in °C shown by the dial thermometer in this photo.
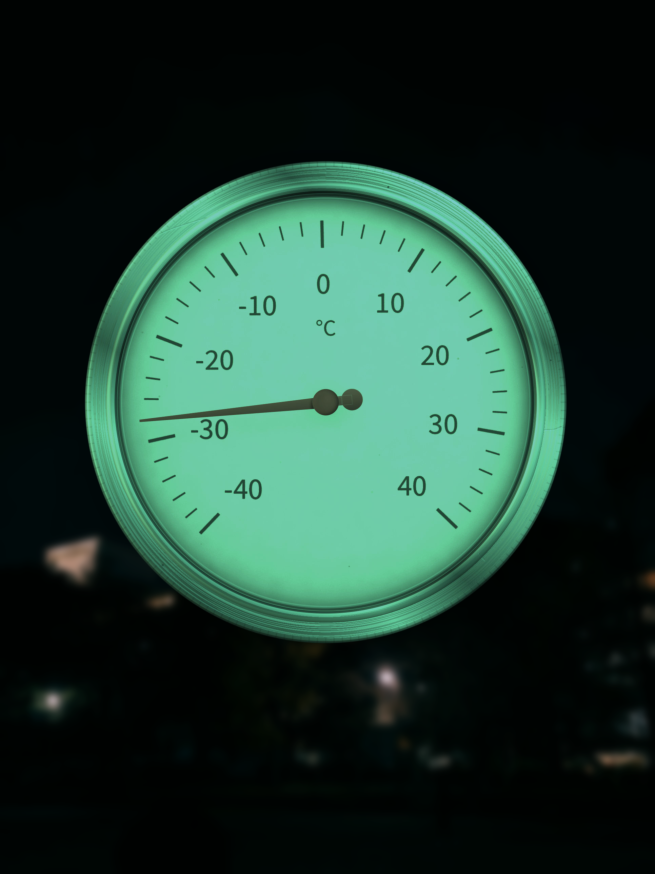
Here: -28 °C
